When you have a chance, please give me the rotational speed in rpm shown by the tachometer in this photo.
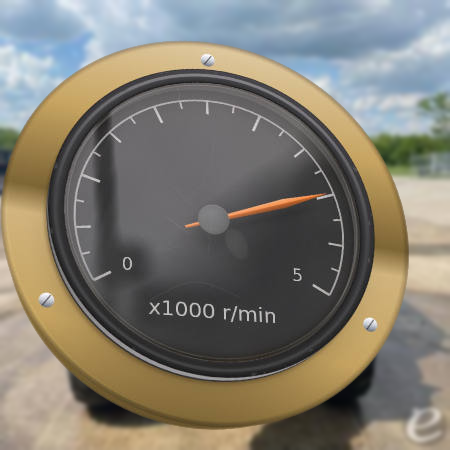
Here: 4000 rpm
